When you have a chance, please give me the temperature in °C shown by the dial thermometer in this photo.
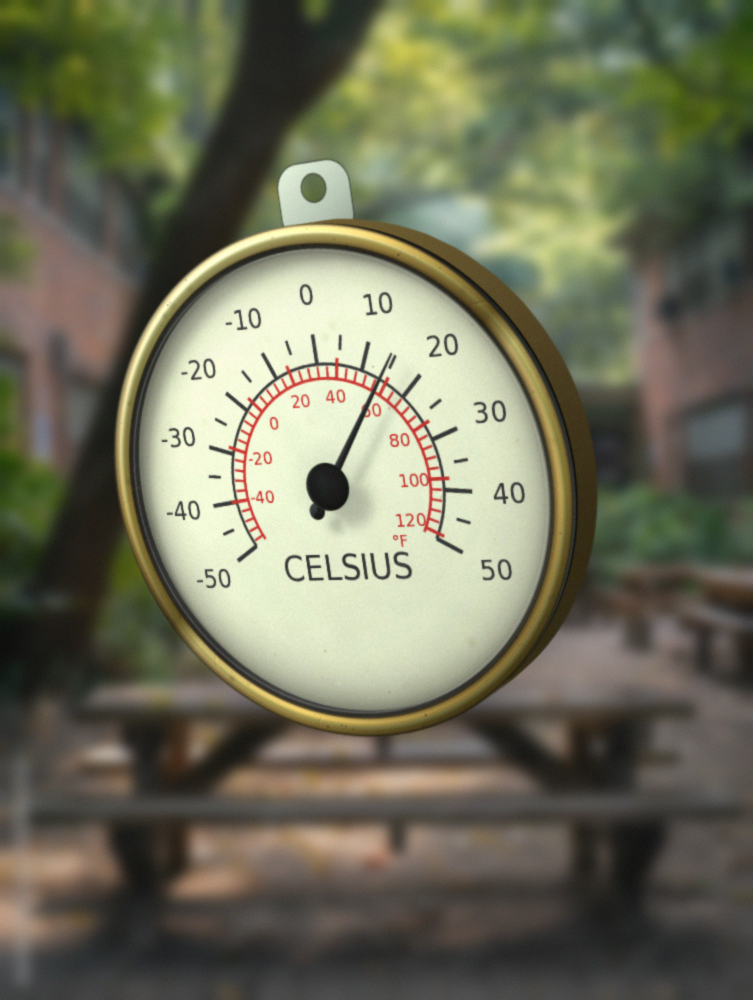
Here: 15 °C
